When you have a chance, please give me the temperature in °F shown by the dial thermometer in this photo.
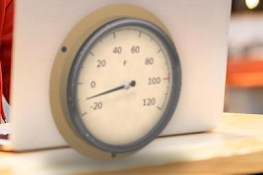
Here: -10 °F
